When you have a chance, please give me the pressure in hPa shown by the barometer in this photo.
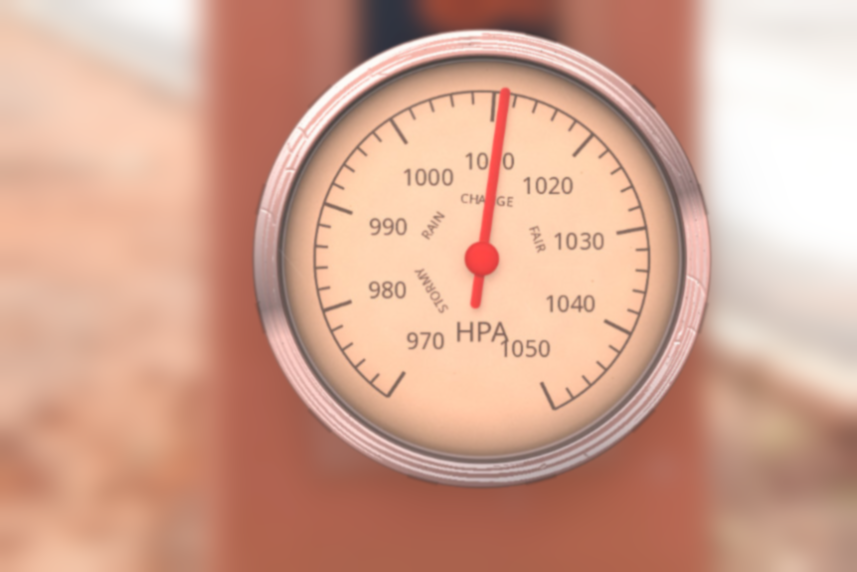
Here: 1011 hPa
